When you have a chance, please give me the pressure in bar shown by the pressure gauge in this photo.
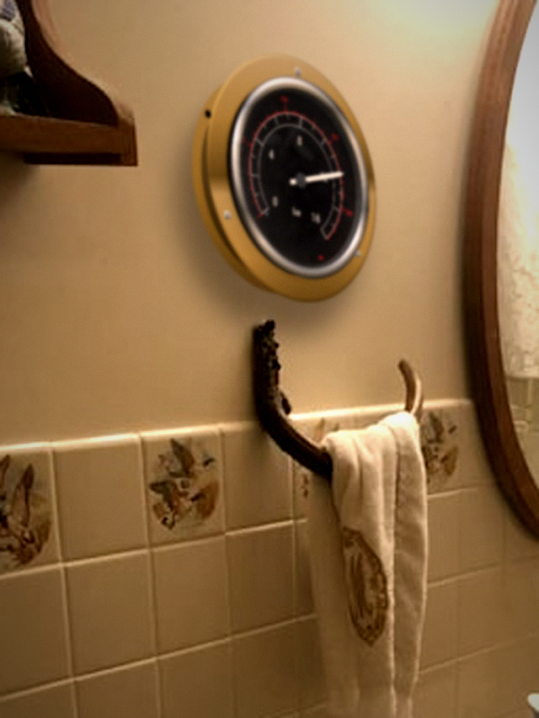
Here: 12 bar
